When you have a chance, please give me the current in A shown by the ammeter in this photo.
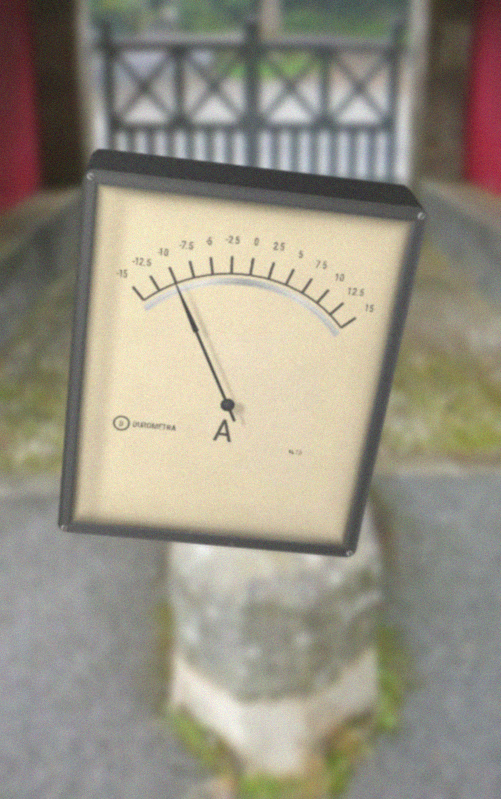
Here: -10 A
